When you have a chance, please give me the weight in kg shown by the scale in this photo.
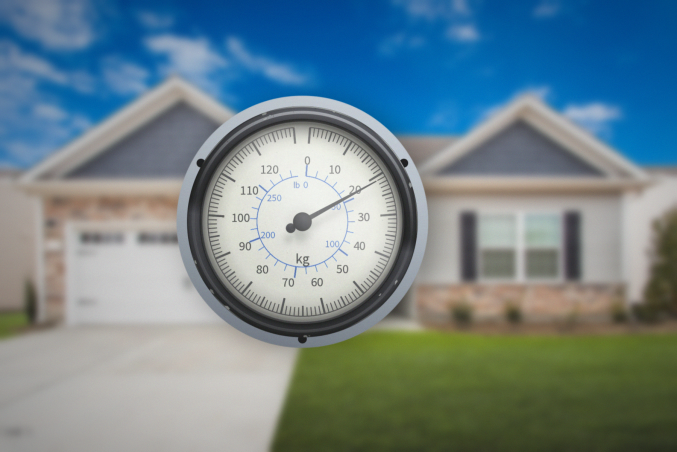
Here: 21 kg
